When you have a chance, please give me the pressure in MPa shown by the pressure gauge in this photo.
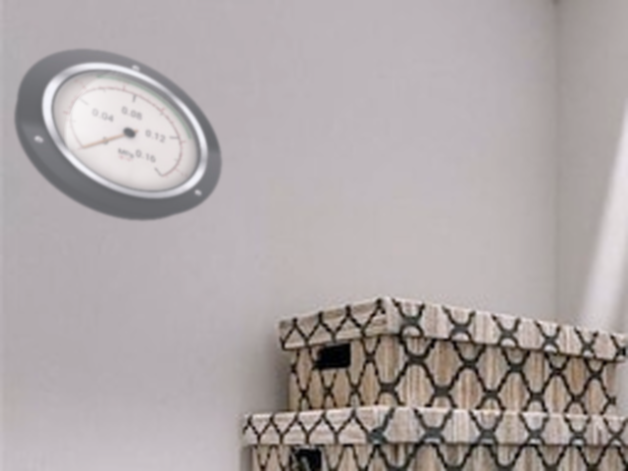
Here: 0 MPa
